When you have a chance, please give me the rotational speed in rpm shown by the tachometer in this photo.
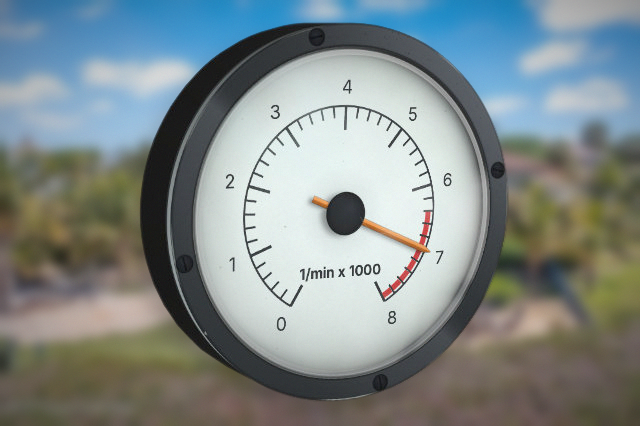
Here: 7000 rpm
